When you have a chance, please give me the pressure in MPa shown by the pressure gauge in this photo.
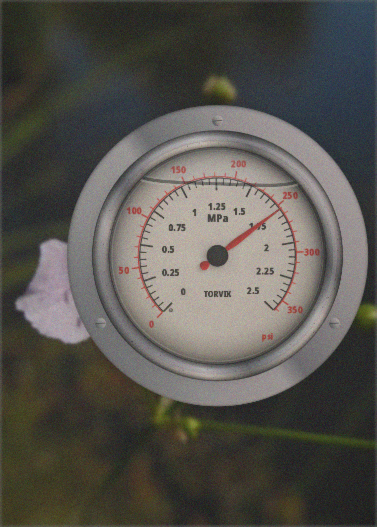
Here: 1.75 MPa
